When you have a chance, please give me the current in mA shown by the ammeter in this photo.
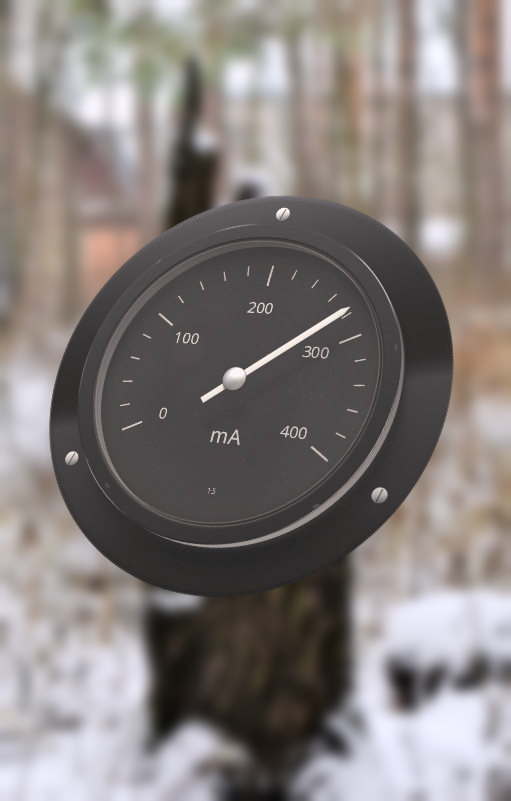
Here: 280 mA
